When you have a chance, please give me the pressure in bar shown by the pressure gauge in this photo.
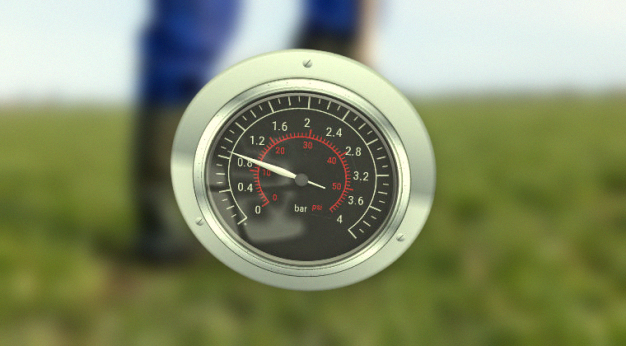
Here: 0.9 bar
